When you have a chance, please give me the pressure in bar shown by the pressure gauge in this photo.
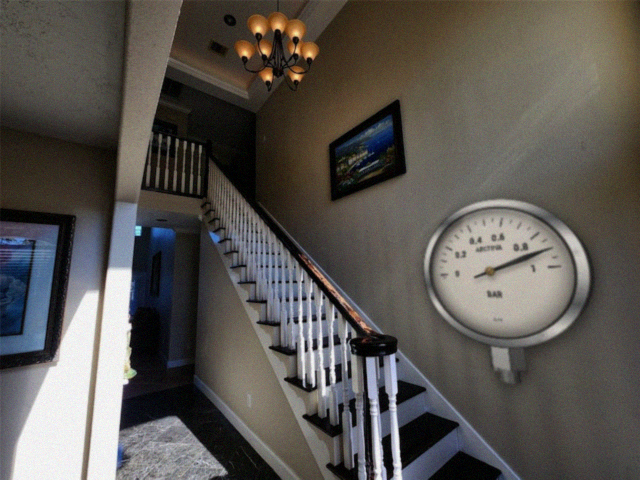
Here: 0.9 bar
